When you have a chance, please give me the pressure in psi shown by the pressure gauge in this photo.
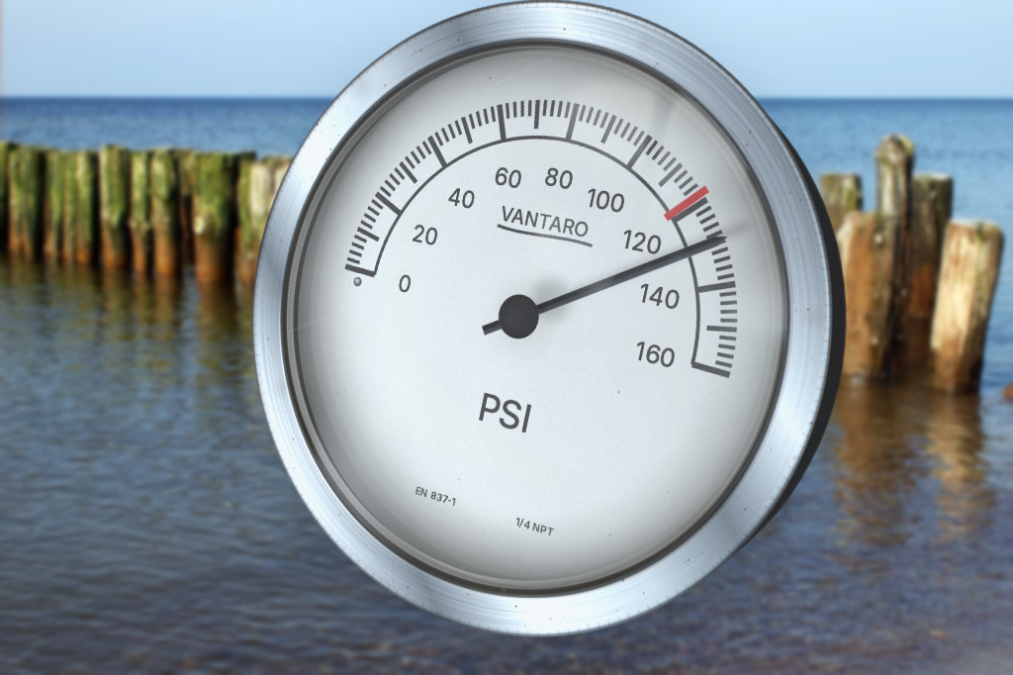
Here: 130 psi
